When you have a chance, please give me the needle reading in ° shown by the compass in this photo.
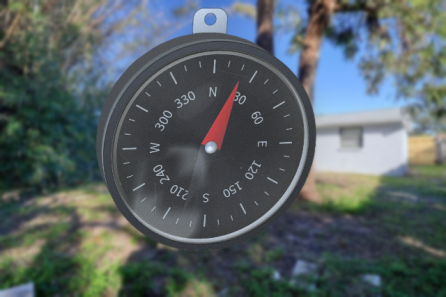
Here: 20 °
